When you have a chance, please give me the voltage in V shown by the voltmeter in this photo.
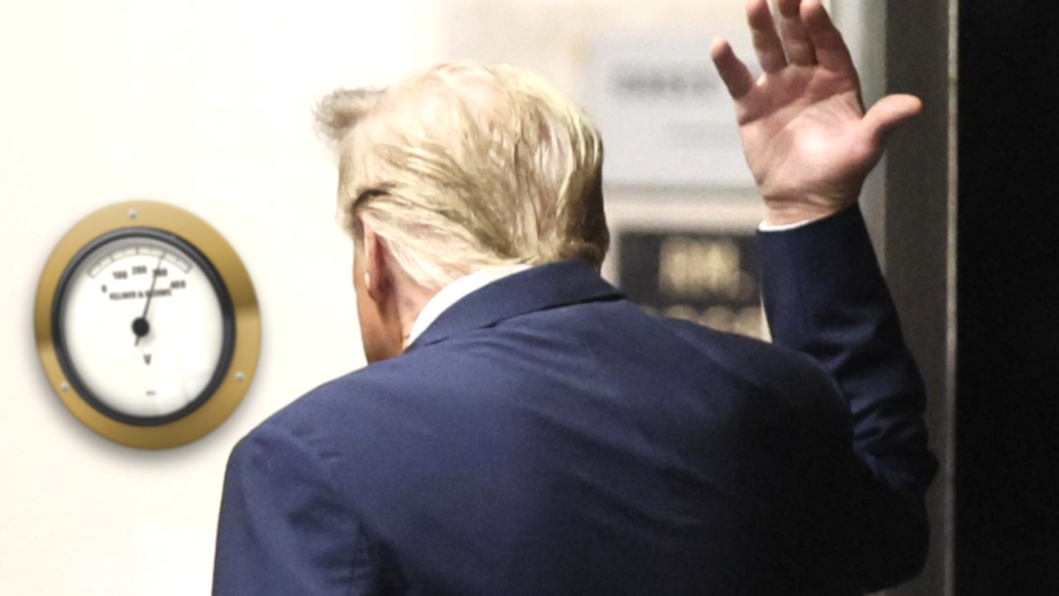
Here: 300 V
